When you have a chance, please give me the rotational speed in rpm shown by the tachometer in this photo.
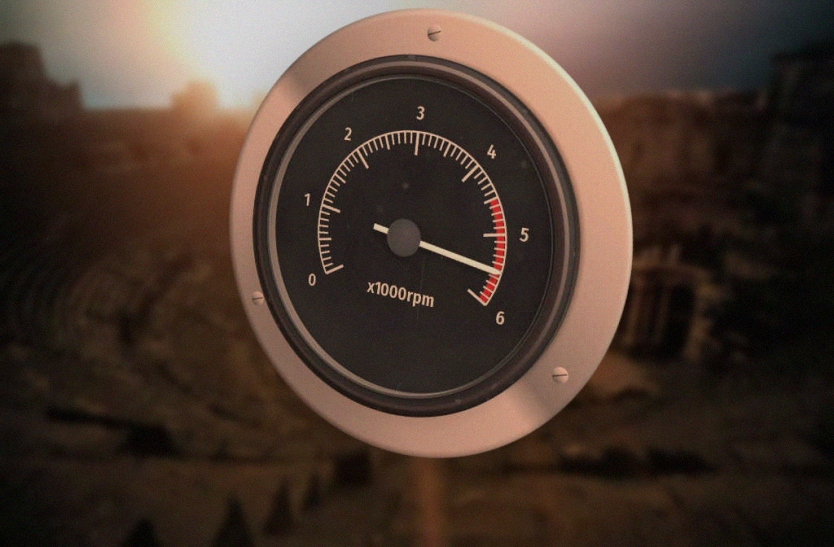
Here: 5500 rpm
